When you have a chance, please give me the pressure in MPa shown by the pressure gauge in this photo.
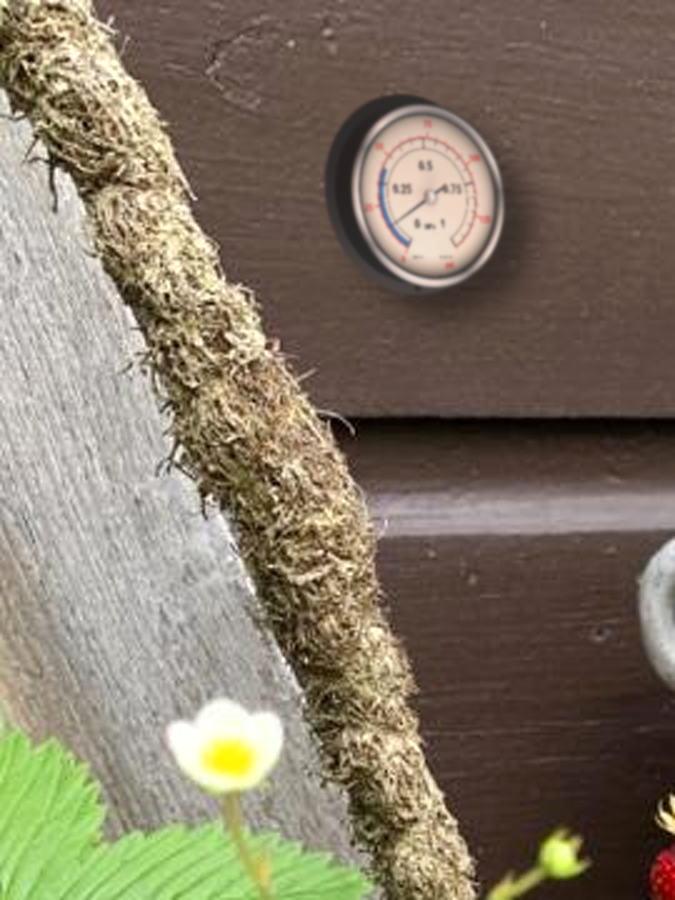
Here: 0.1 MPa
